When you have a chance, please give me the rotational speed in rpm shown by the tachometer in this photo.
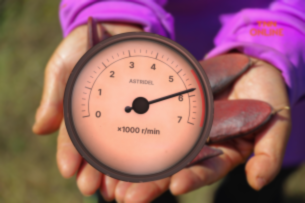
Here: 5800 rpm
